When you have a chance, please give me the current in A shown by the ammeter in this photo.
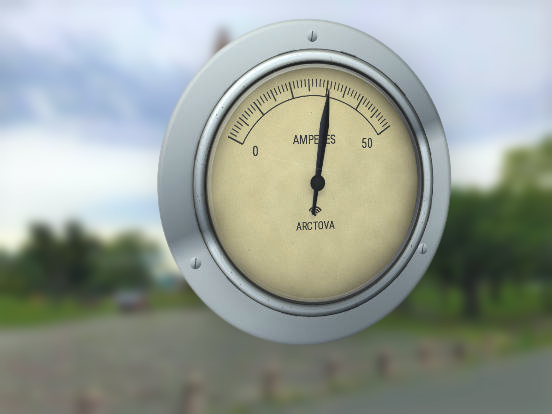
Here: 30 A
